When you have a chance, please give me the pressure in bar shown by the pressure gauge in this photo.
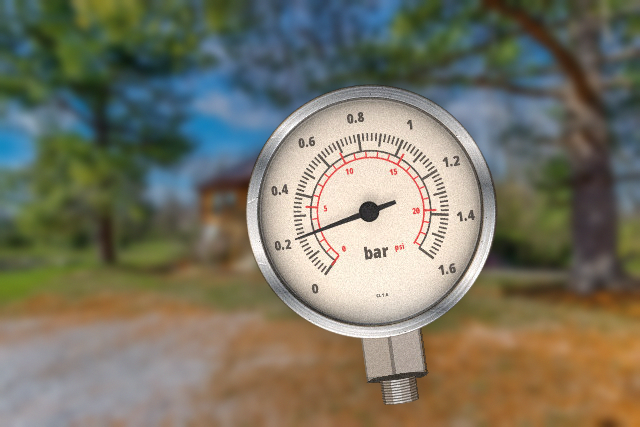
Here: 0.2 bar
